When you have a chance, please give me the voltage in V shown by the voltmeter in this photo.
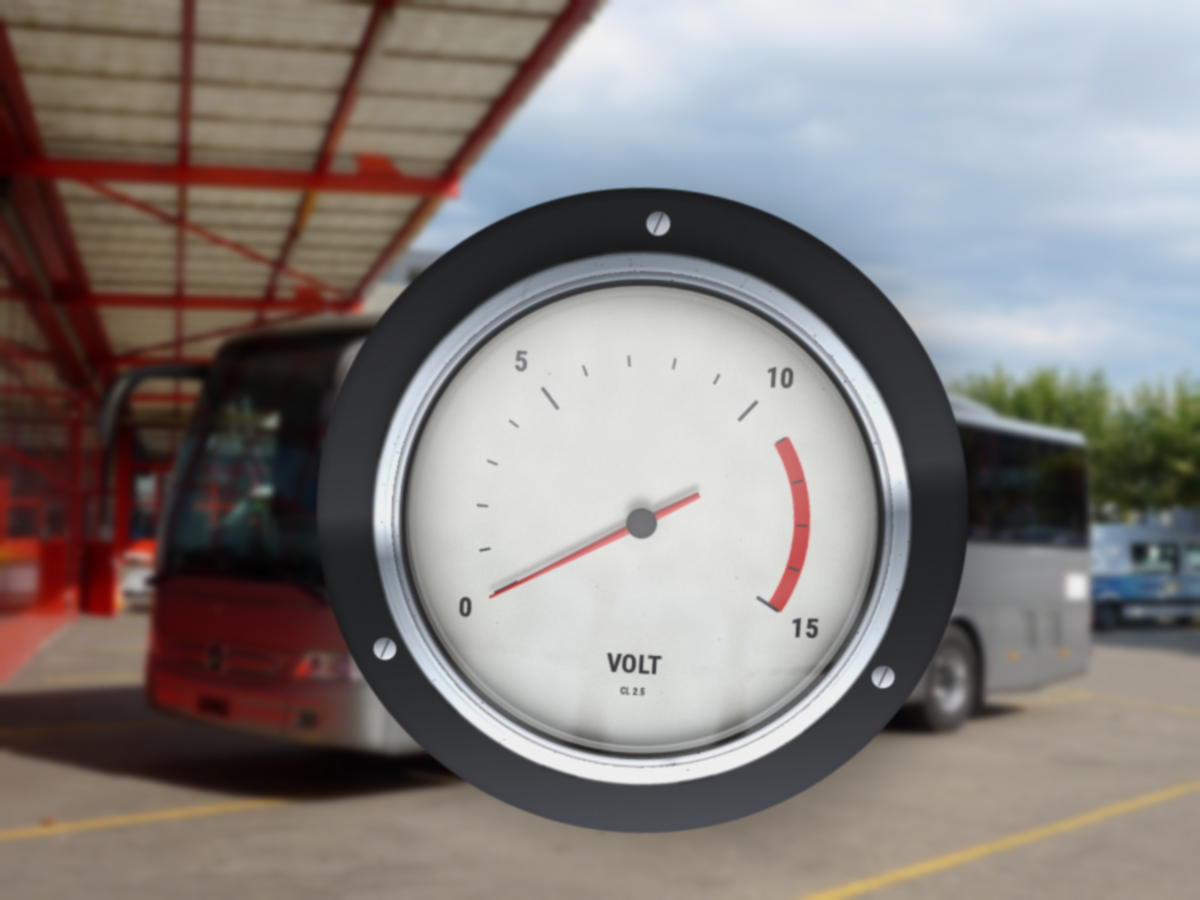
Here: 0 V
